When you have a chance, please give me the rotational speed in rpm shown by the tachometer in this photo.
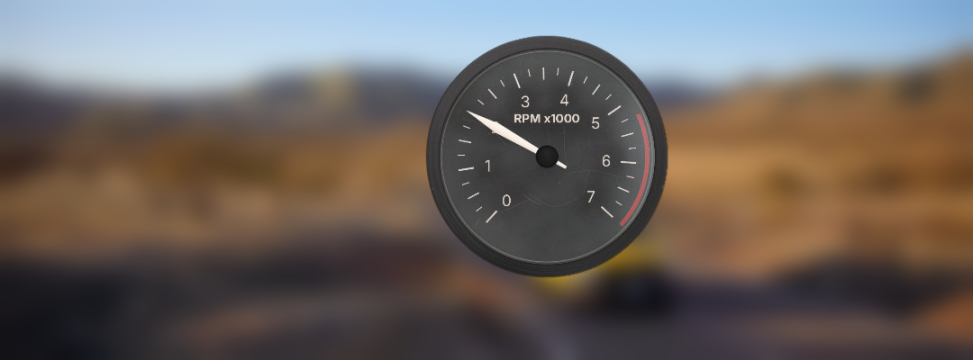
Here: 2000 rpm
